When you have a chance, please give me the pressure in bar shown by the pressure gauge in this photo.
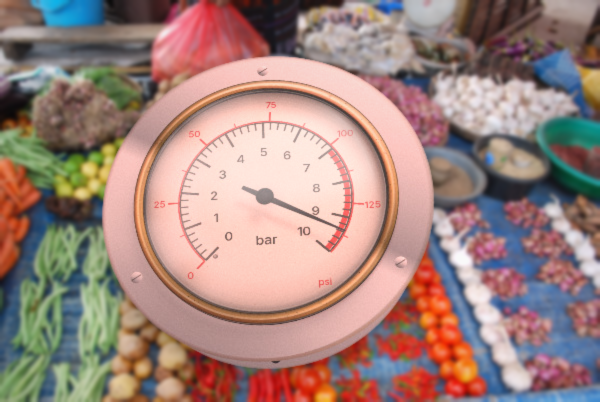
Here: 9.4 bar
